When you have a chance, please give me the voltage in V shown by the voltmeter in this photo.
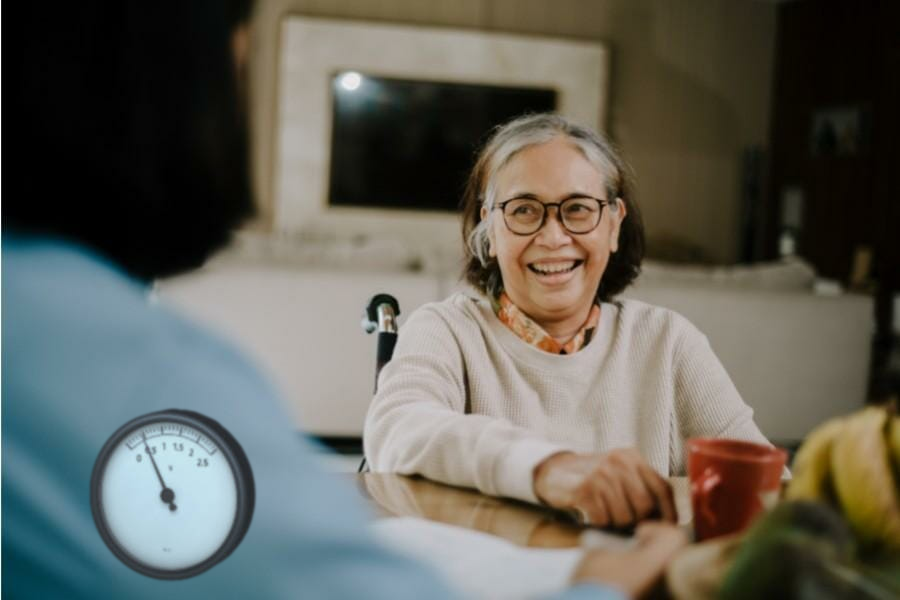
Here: 0.5 V
